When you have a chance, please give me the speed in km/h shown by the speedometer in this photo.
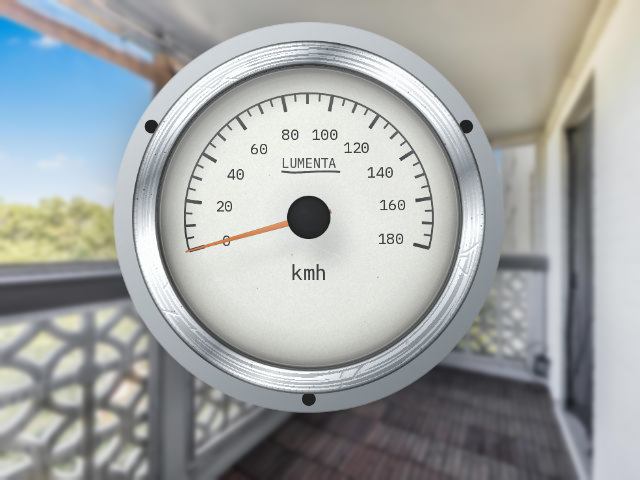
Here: 0 km/h
